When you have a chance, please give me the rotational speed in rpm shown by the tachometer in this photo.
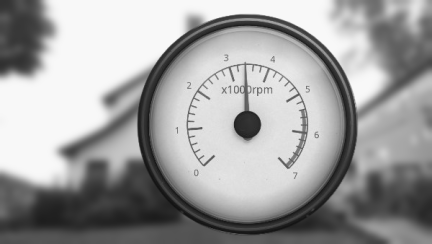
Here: 3400 rpm
